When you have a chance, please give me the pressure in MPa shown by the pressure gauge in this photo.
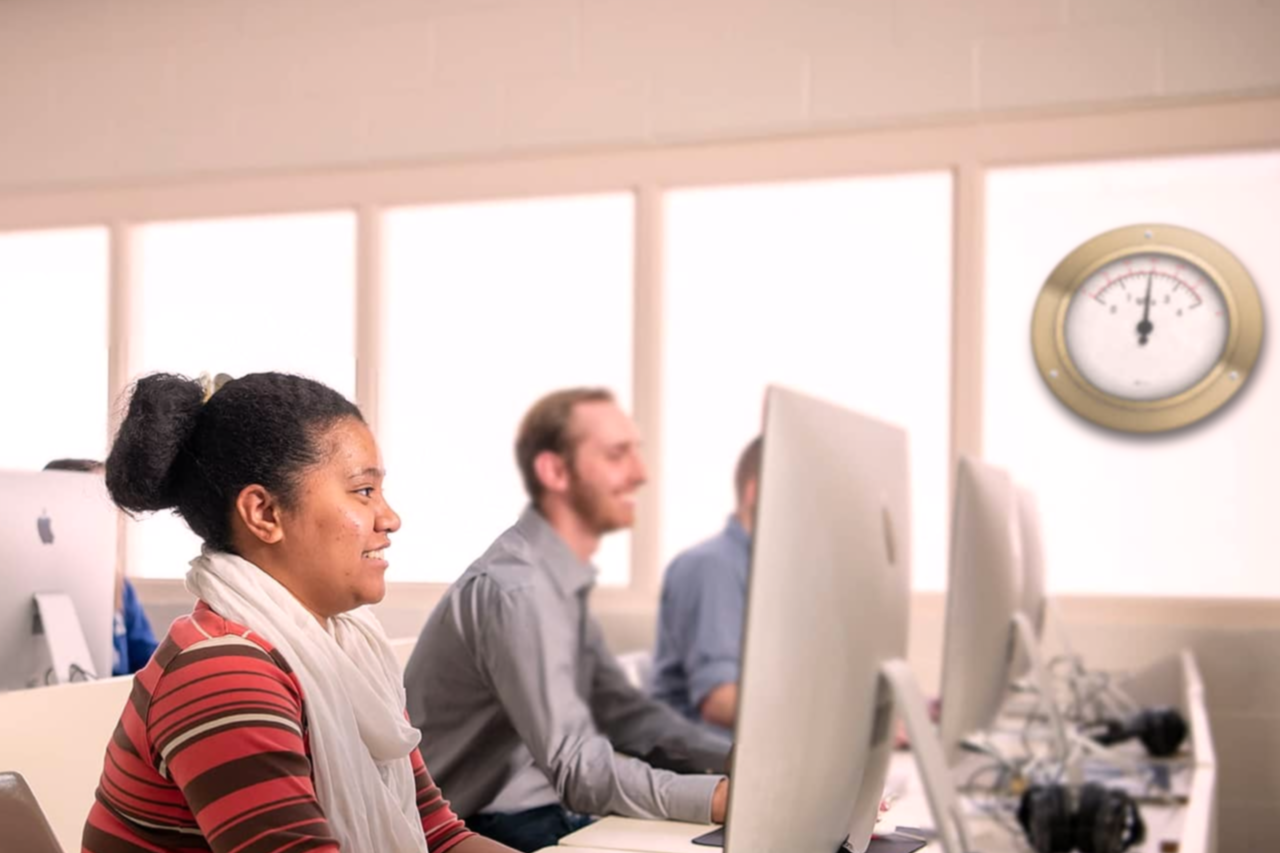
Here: 2 MPa
